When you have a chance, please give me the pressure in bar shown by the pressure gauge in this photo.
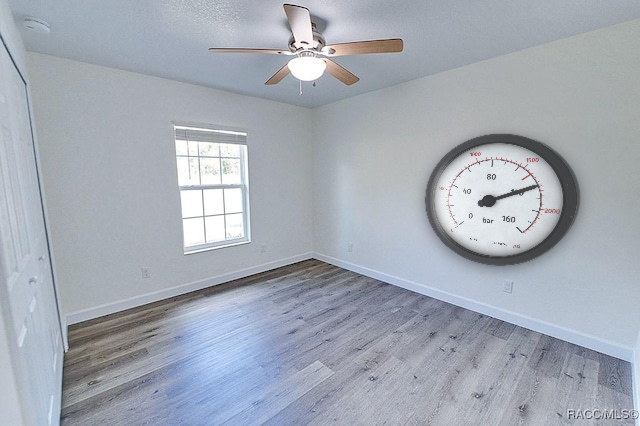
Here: 120 bar
